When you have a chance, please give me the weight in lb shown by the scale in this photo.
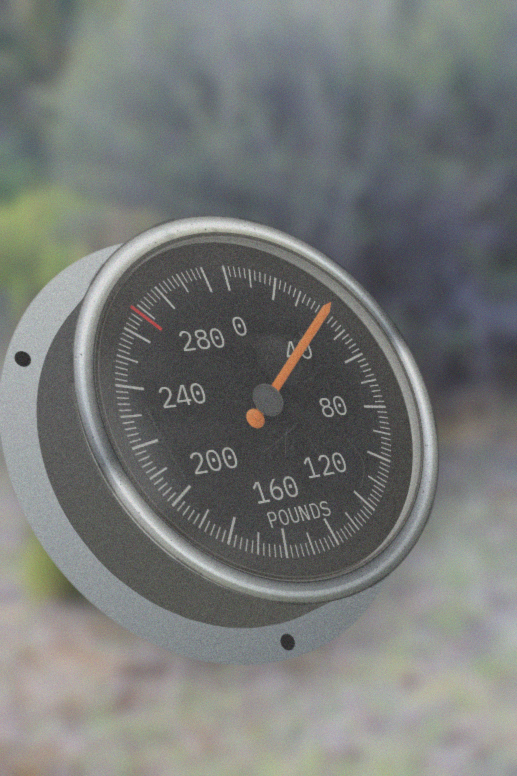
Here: 40 lb
